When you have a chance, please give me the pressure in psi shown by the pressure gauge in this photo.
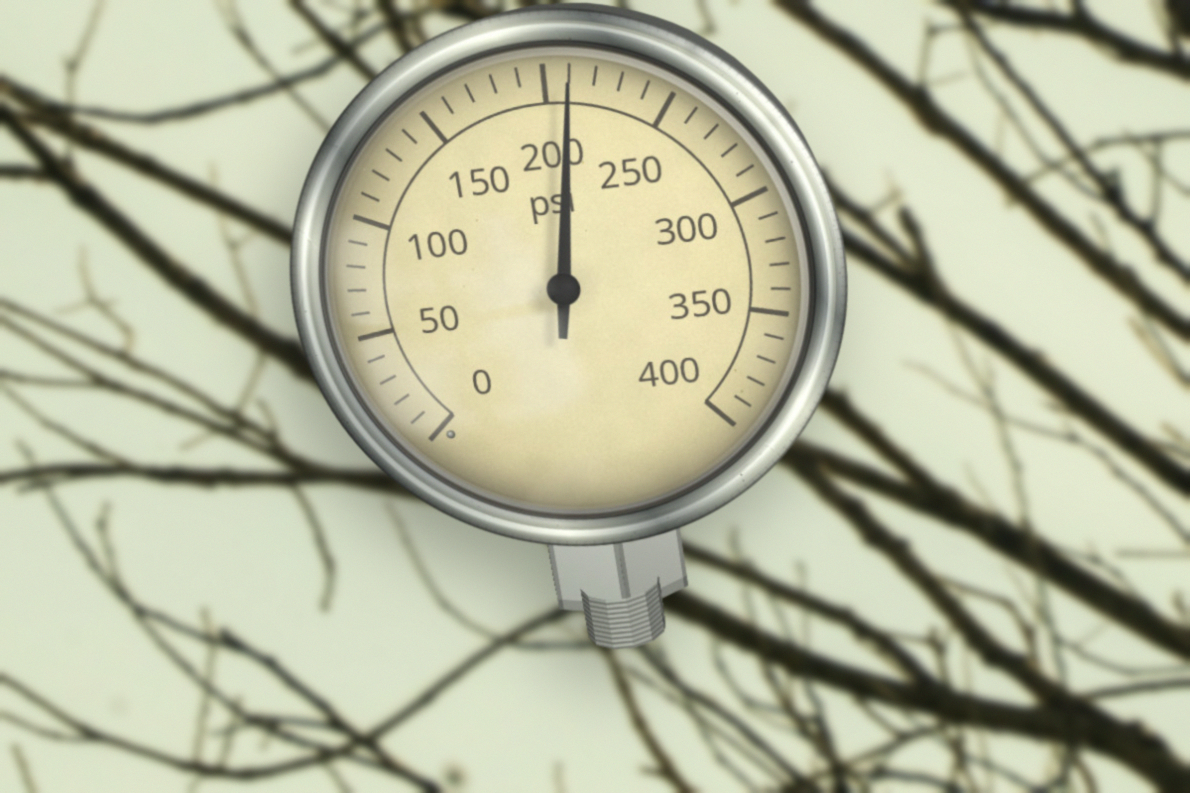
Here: 210 psi
